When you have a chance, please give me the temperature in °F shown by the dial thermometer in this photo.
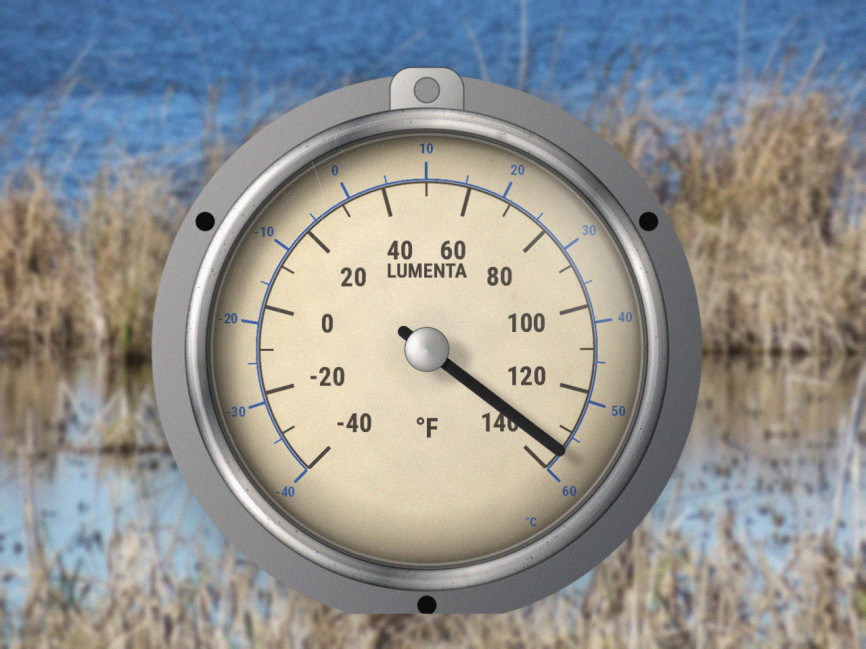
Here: 135 °F
